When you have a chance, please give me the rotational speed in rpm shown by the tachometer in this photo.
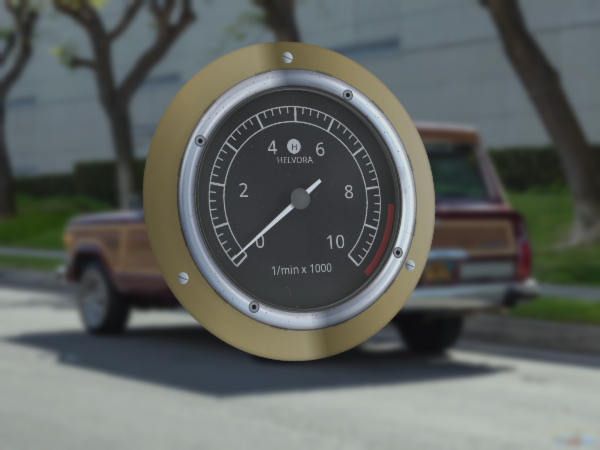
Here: 200 rpm
